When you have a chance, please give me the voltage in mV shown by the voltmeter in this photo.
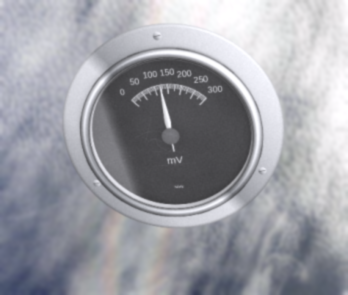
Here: 125 mV
